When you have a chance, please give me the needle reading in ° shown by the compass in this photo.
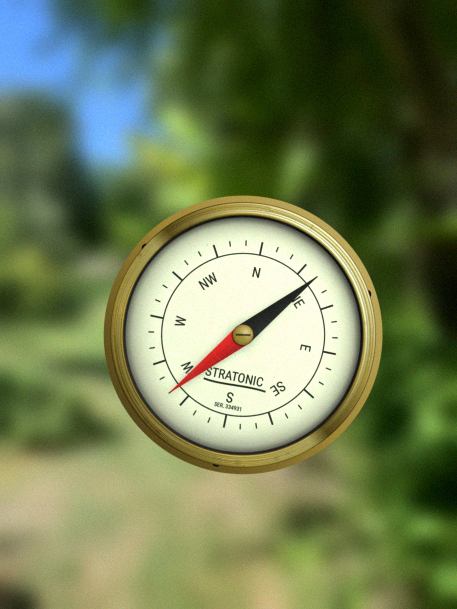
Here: 220 °
